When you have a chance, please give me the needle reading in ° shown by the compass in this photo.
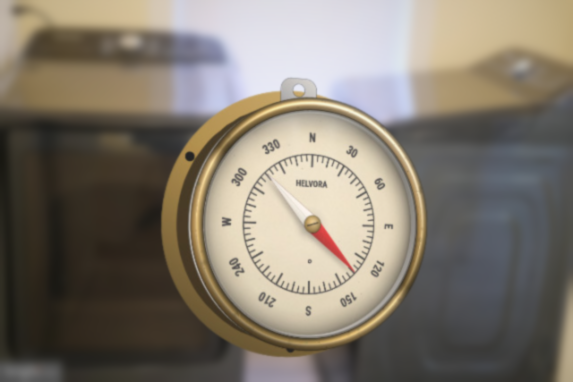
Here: 135 °
